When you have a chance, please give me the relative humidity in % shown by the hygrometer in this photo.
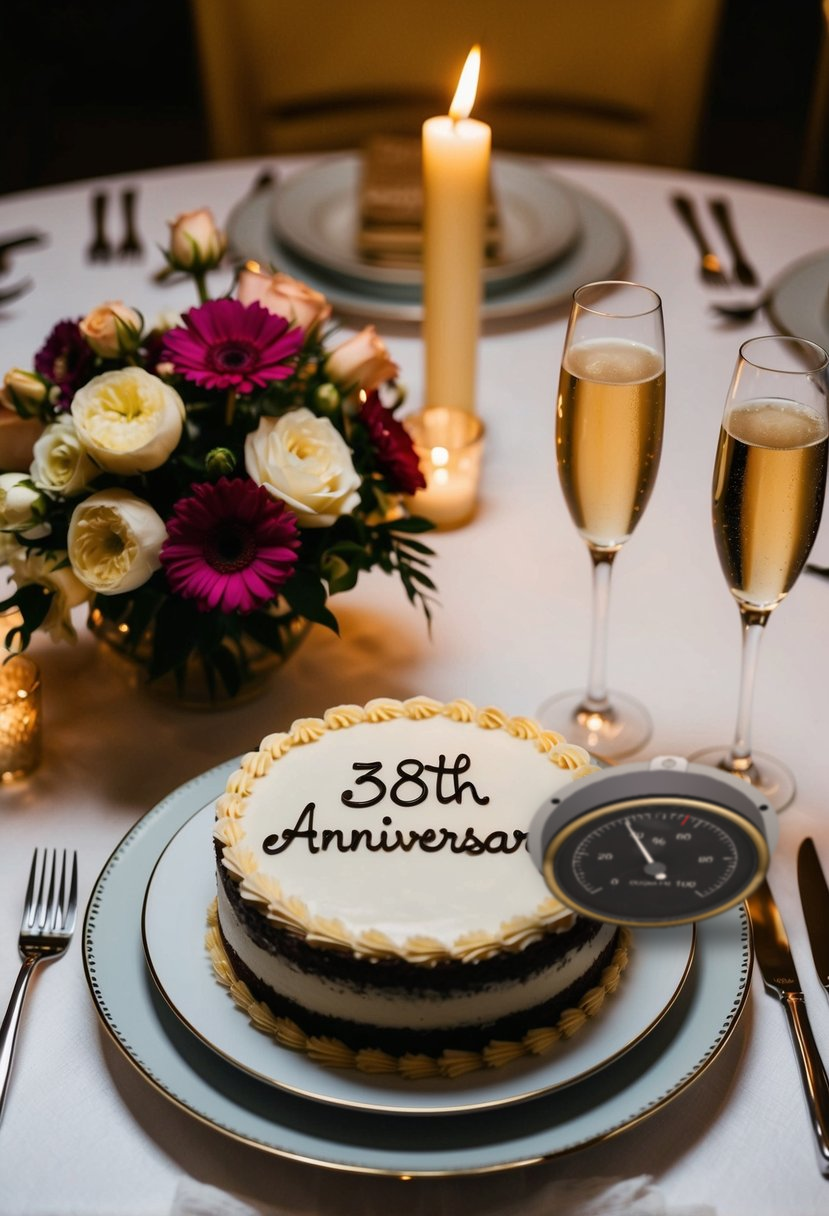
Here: 40 %
